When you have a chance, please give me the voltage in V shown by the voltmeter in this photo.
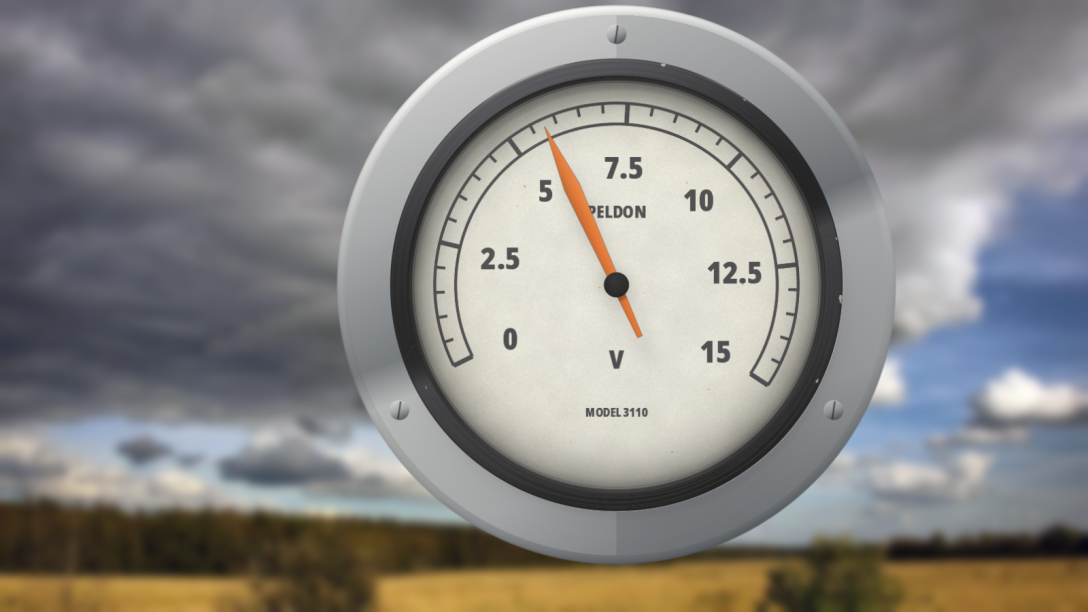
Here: 5.75 V
